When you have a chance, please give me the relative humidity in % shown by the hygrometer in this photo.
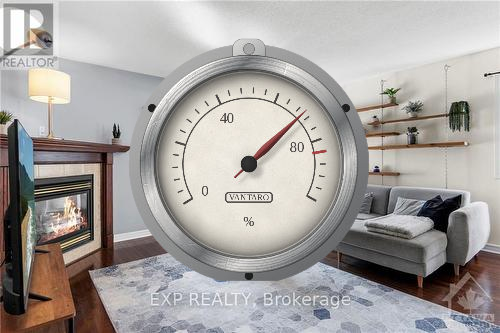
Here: 70 %
